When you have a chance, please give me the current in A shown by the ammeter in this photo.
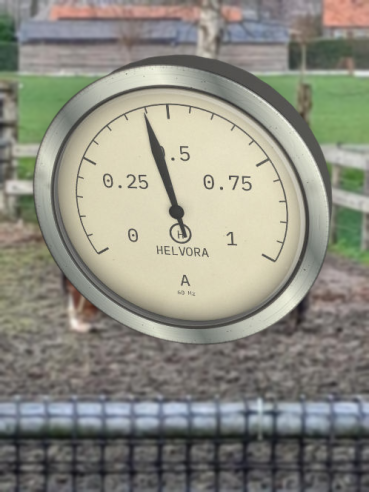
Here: 0.45 A
